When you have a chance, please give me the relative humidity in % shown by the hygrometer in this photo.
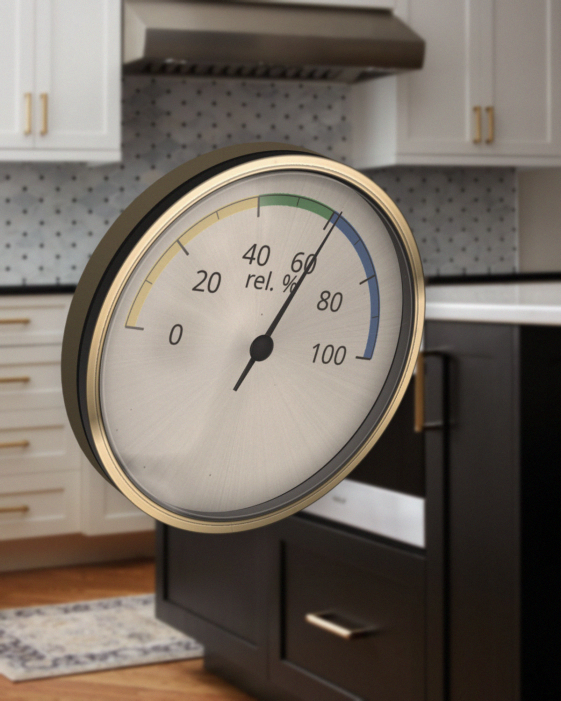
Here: 60 %
